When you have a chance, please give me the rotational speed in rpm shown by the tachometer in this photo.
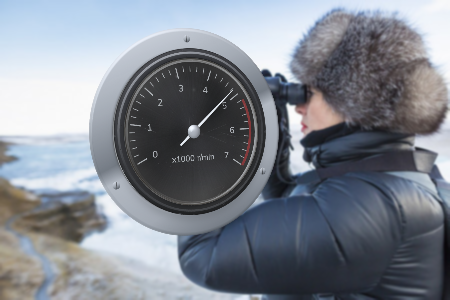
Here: 4800 rpm
